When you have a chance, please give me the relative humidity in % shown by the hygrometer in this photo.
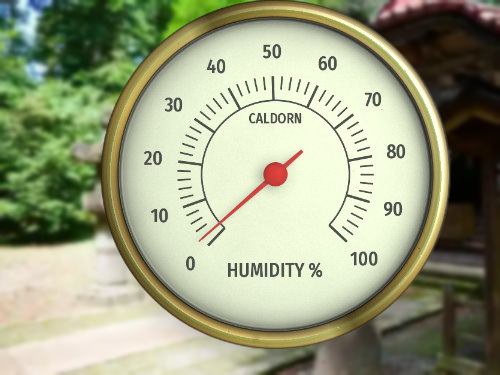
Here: 2 %
